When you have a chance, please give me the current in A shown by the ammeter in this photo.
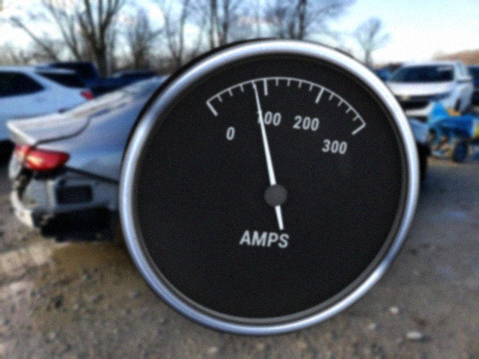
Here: 80 A
